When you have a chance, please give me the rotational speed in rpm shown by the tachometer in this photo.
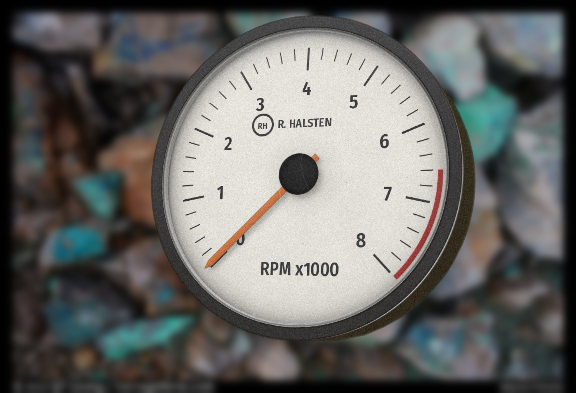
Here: 0 rpm
